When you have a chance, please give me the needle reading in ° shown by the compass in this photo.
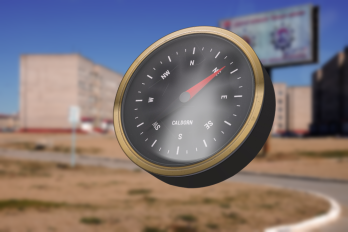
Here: 50 °
